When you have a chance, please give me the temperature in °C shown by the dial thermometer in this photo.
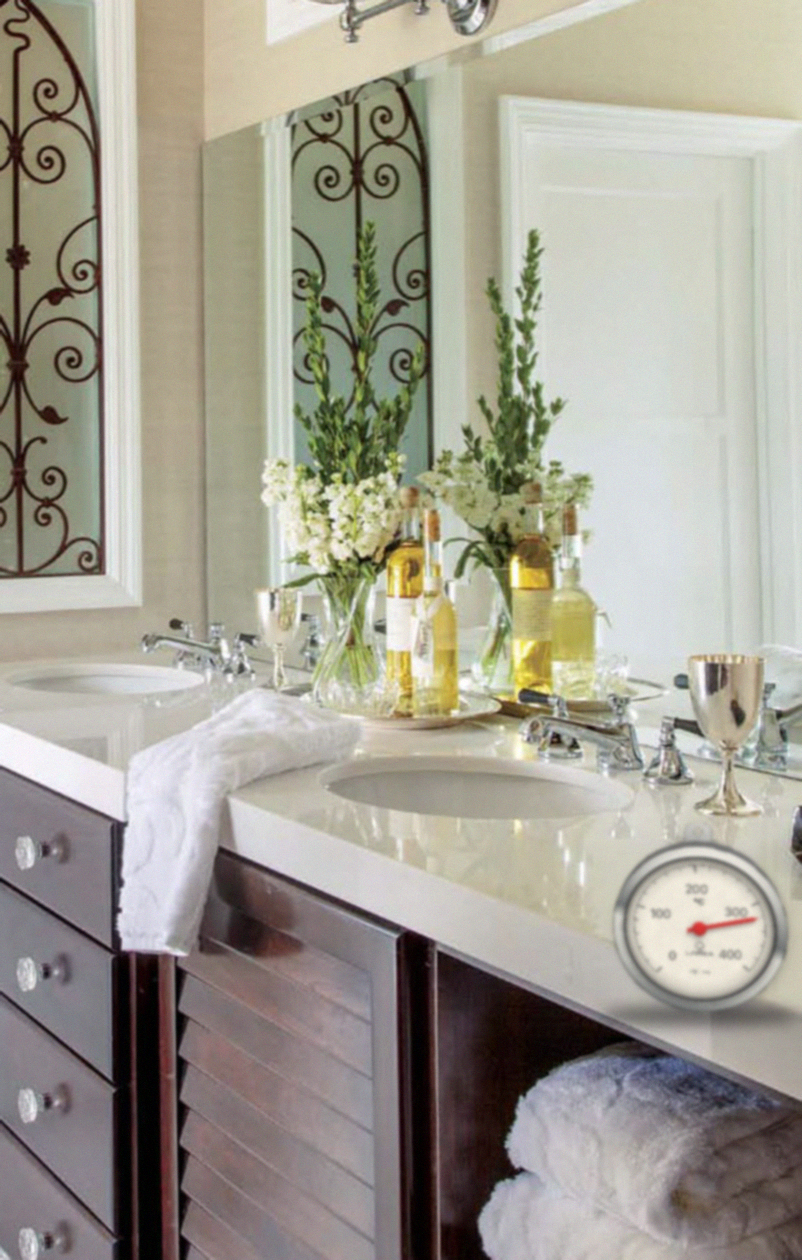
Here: 320 °C
